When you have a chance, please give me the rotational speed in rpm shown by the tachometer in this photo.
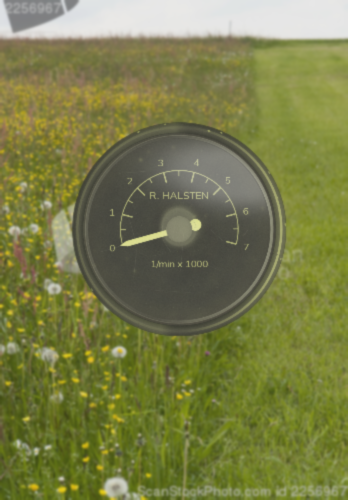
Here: 0 rpm
